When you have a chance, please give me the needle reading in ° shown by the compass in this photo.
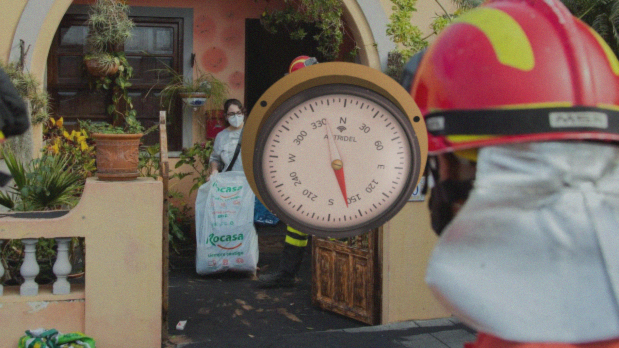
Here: 160 °
